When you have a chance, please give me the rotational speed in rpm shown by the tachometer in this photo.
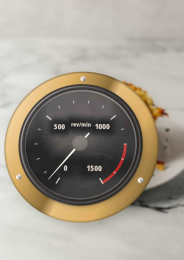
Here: 50 rpm
